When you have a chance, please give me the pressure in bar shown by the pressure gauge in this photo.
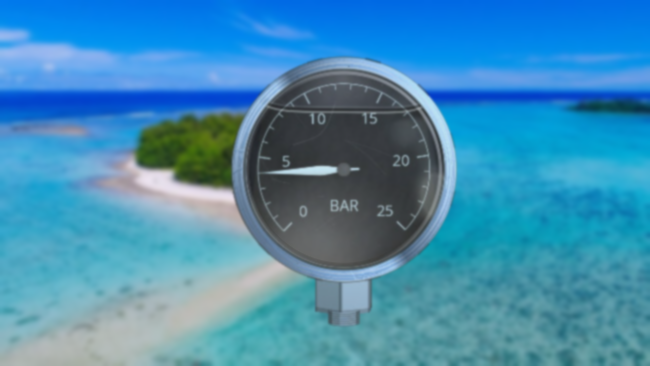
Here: 4 bar
